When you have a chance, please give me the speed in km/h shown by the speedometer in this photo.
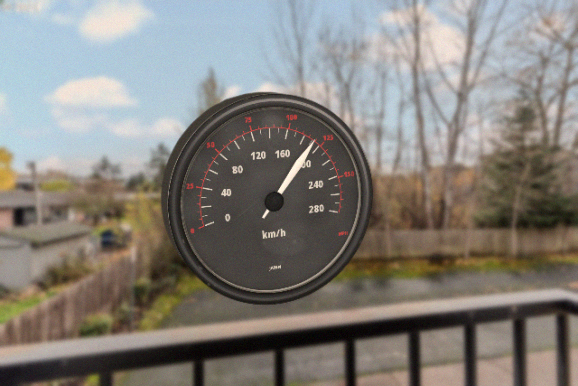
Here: 190 km/h
